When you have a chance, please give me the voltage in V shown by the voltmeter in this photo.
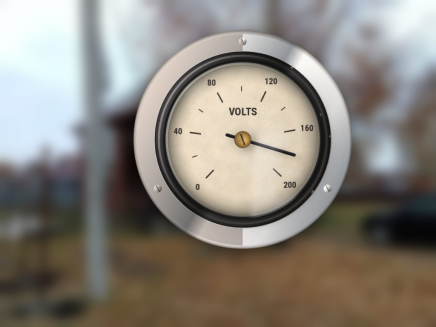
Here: 180 V
